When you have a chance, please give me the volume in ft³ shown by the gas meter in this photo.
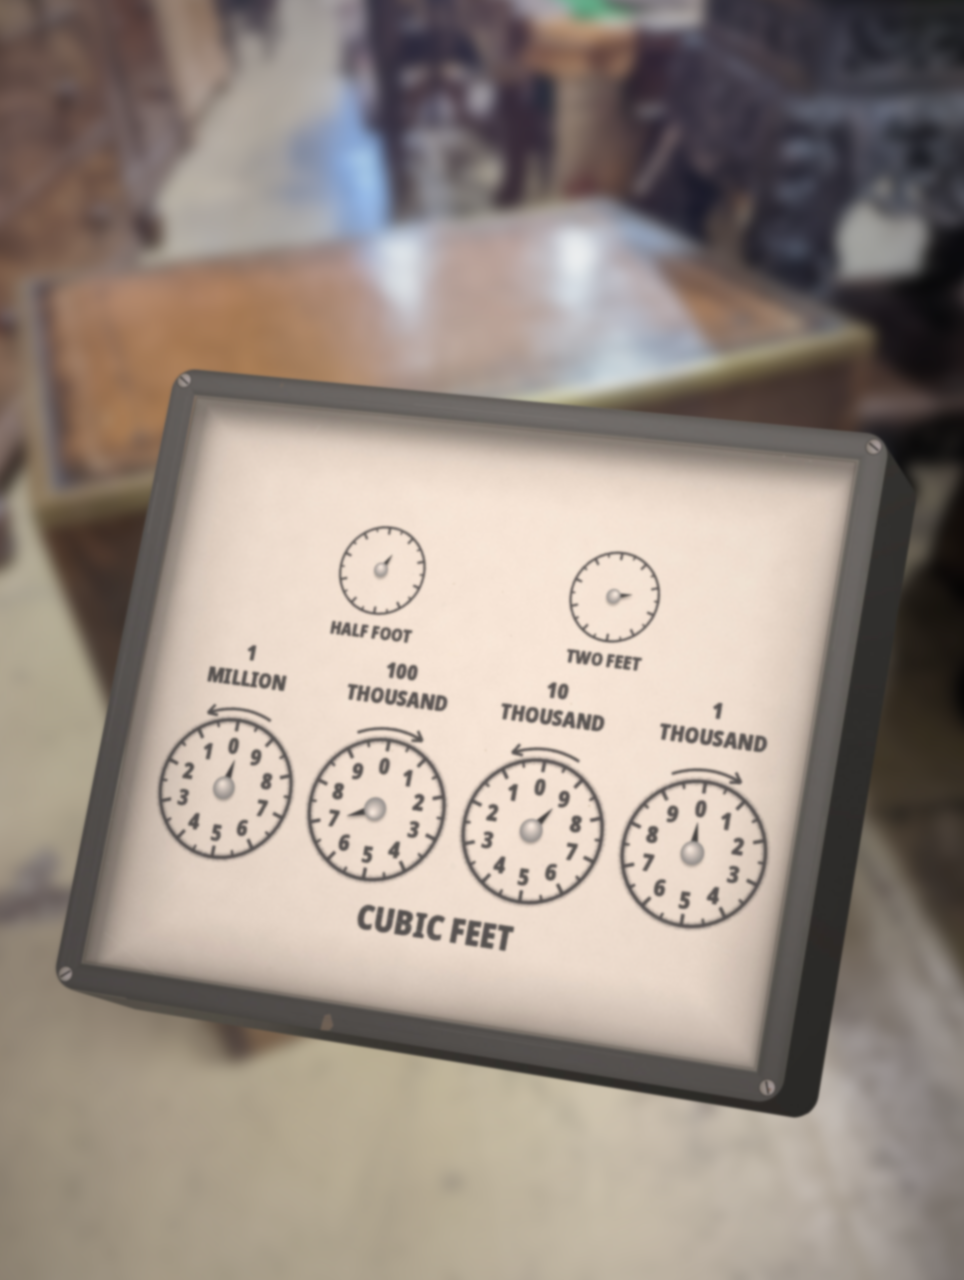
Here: 969000 ft³
